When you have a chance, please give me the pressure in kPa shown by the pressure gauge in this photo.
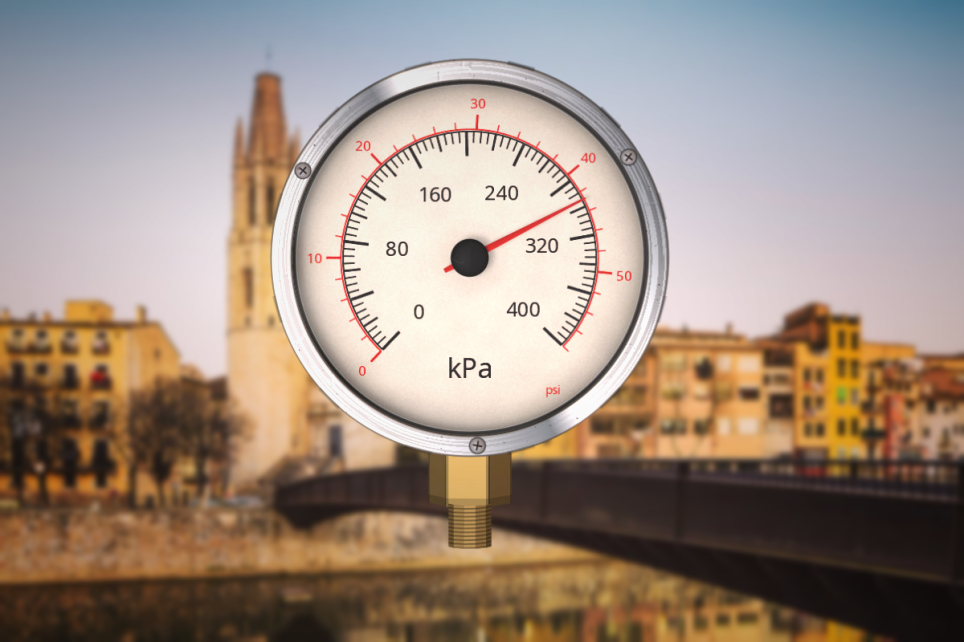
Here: 295 kPa
